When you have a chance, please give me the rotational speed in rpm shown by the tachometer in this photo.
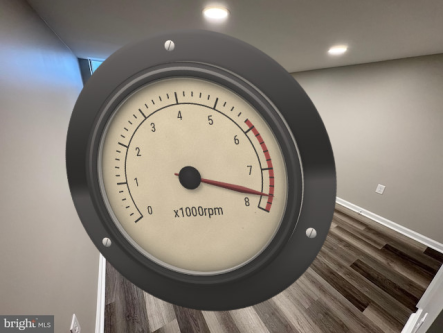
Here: 7600 rpm
